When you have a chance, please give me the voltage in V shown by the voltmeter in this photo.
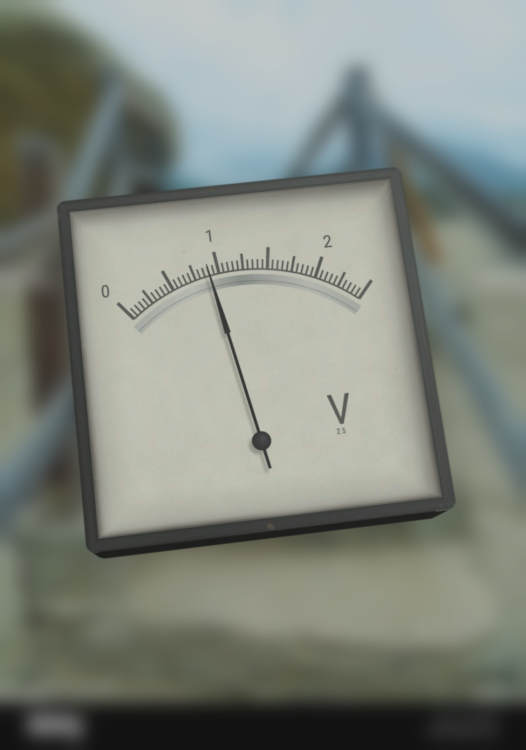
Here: 0.9 V
